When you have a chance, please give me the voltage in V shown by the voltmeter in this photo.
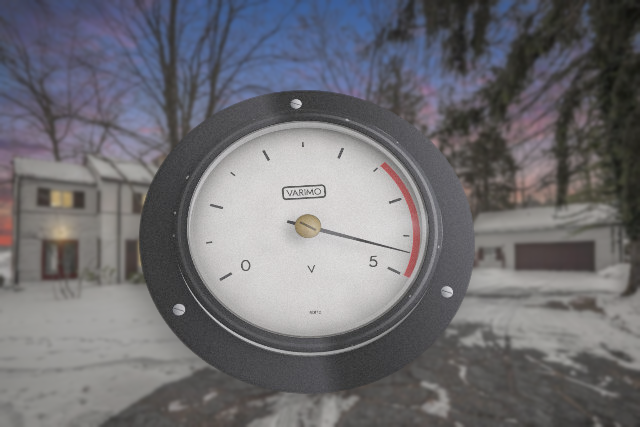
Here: 4.75 V
